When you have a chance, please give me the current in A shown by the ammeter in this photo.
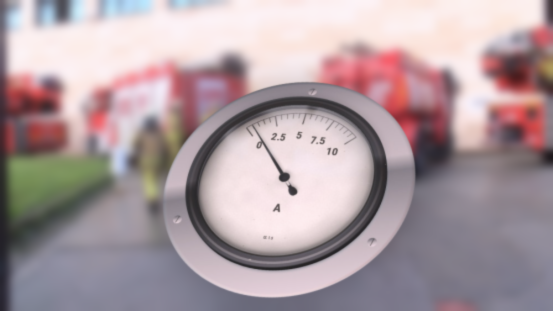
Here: 0.5 A
